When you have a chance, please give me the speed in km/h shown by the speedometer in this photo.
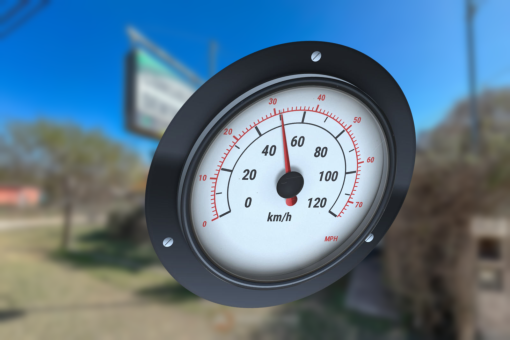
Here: 50 km/h
